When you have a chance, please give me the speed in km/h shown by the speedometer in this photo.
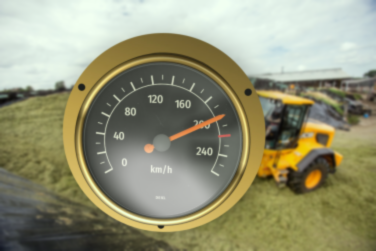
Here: 200 km/h
